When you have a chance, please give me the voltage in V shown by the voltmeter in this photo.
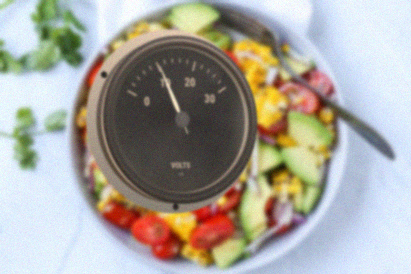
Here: 10 V
